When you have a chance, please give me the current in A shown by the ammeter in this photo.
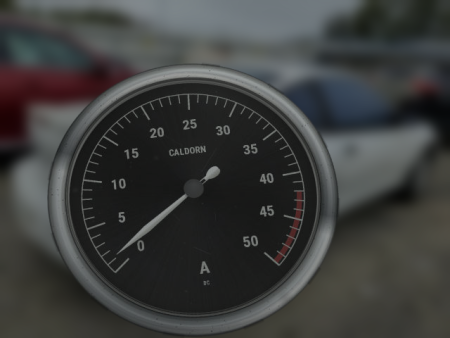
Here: 1 A
